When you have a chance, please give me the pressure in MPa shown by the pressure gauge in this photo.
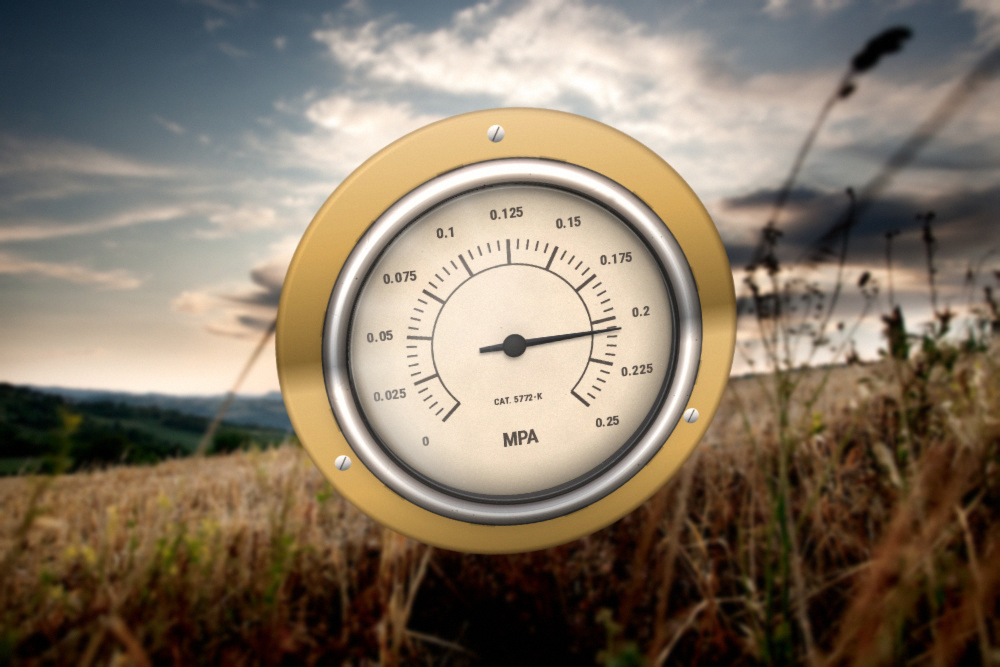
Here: 0.205 MPa
